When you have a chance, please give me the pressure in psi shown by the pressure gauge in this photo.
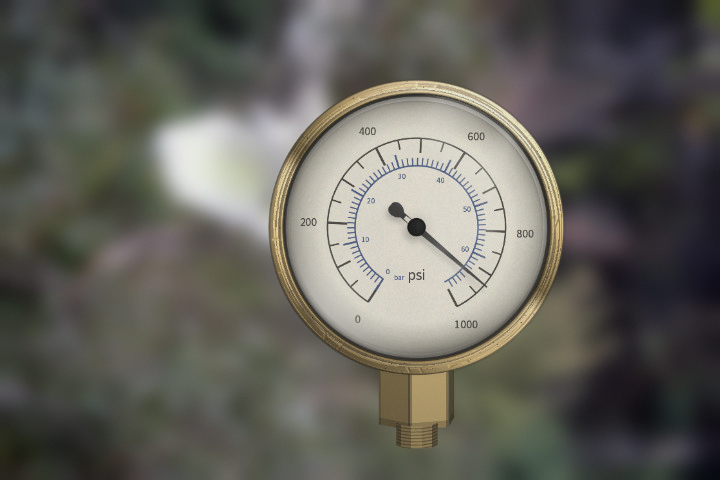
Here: 925 psi
